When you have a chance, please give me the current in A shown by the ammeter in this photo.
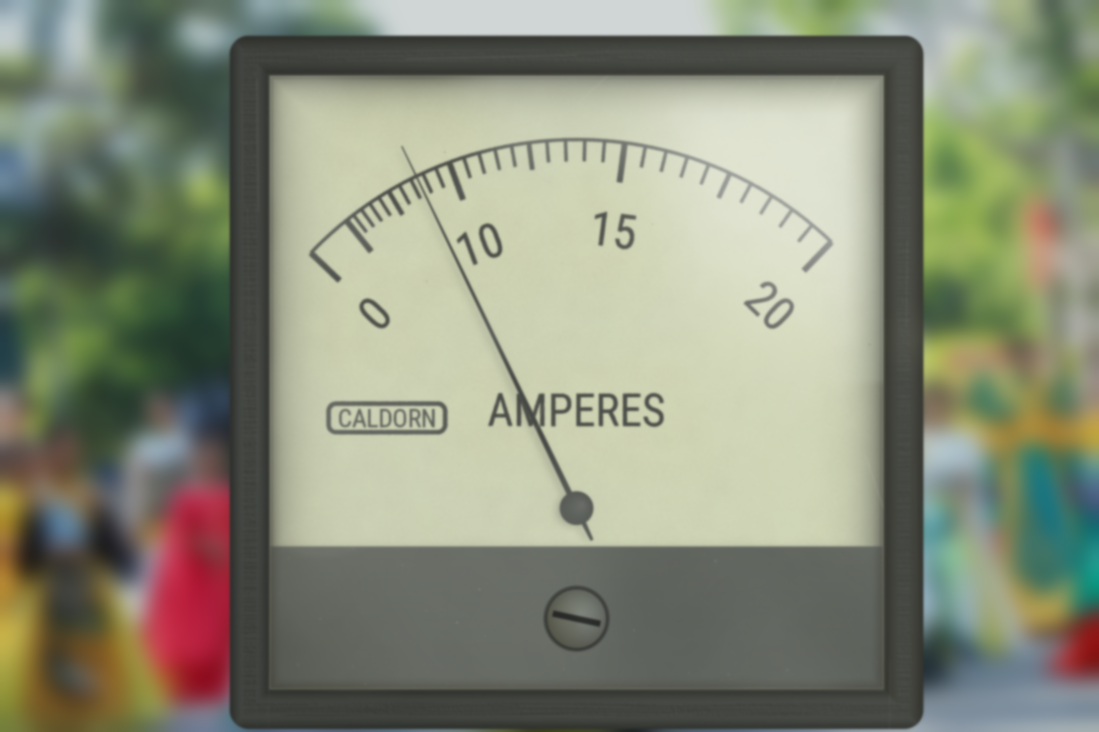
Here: 8.75 A
